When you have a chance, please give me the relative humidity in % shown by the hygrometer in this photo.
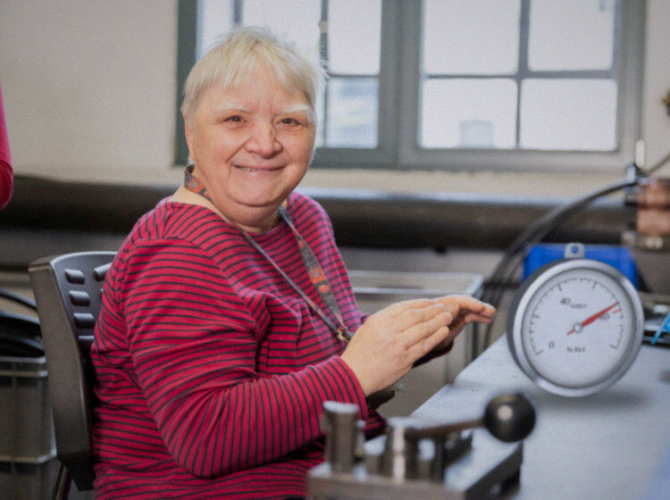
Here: 76 %
